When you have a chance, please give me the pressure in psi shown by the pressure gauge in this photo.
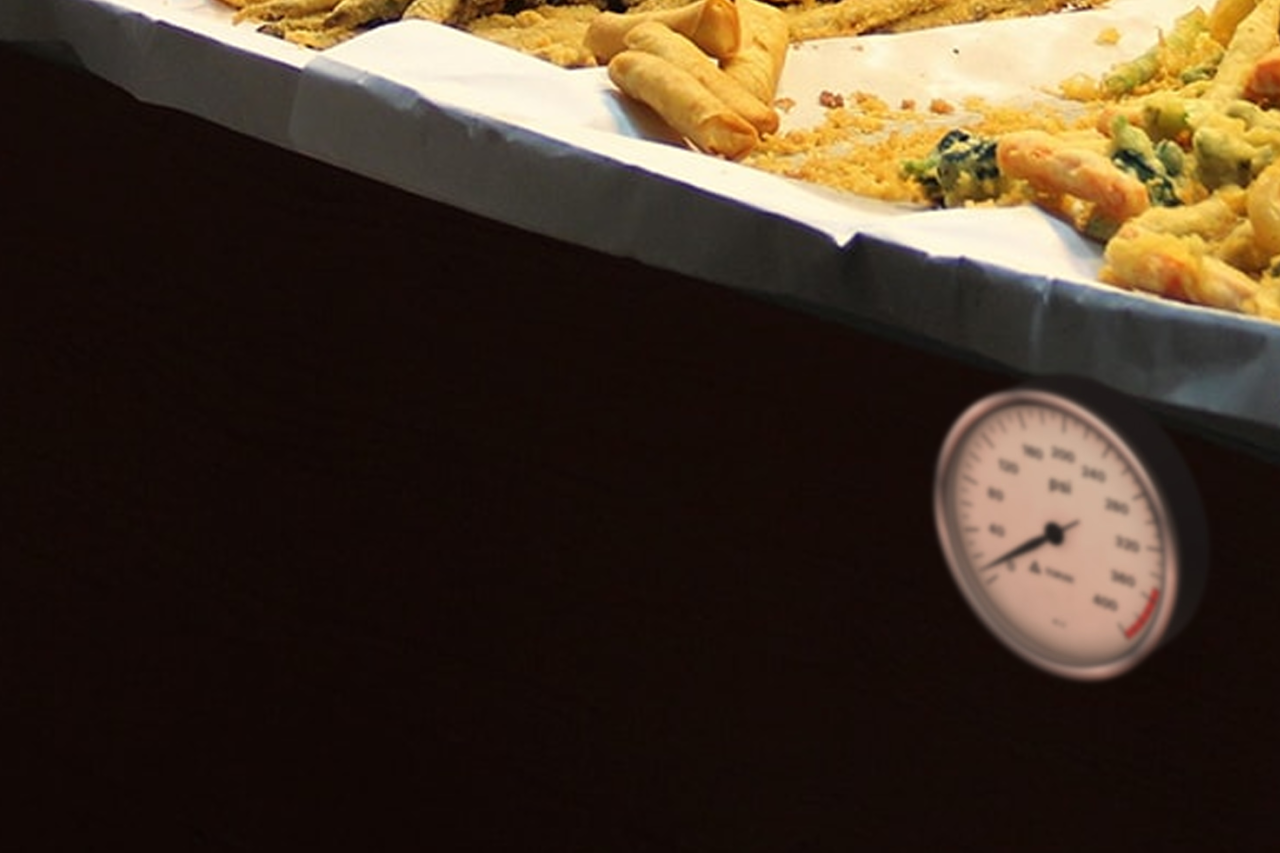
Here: 10 psi
